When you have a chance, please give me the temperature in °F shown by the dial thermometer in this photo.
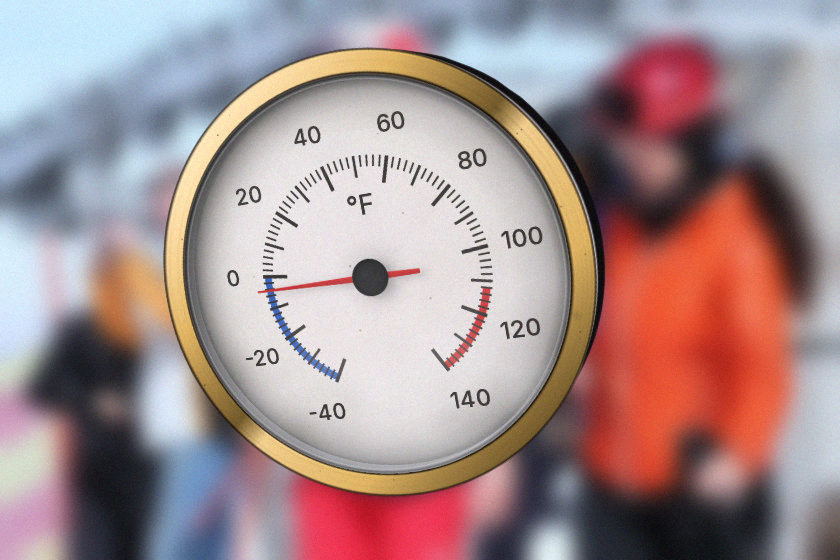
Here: -4 °F
